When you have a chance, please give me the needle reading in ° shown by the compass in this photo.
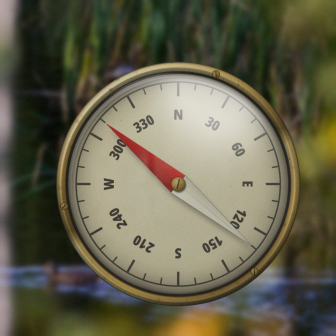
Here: 310 °
